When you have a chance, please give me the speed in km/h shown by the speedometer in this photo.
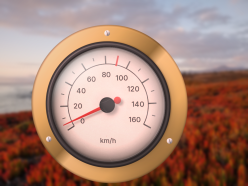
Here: 5 km/h
